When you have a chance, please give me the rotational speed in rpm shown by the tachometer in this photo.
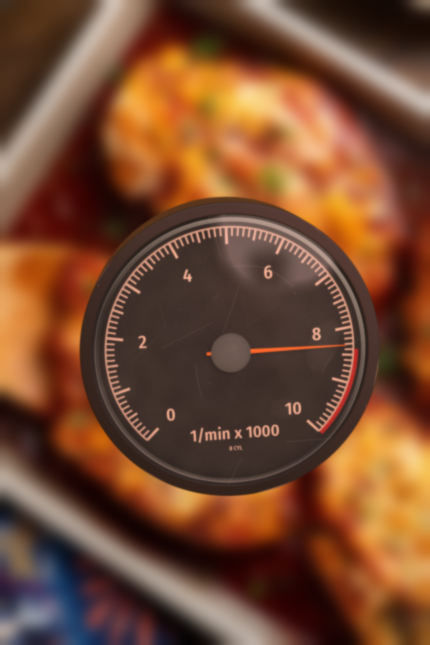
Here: 8300 rpm
